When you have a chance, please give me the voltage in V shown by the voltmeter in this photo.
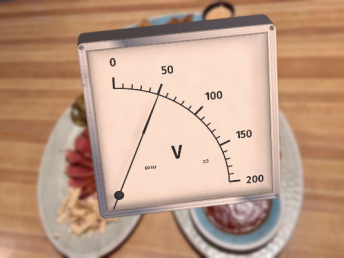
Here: 50 V
